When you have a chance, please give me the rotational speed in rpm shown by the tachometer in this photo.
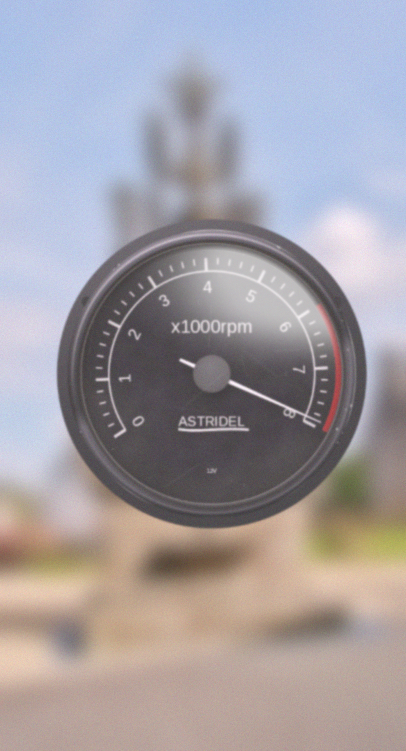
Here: 7900 rpm
